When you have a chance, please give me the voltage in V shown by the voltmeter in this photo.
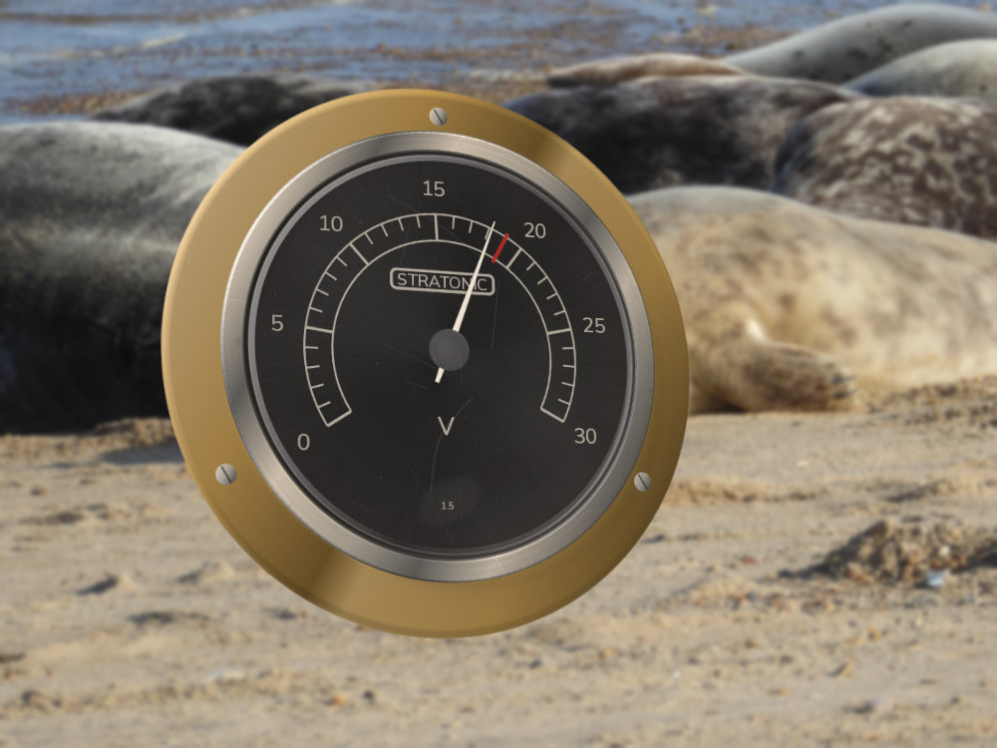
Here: 18 V
